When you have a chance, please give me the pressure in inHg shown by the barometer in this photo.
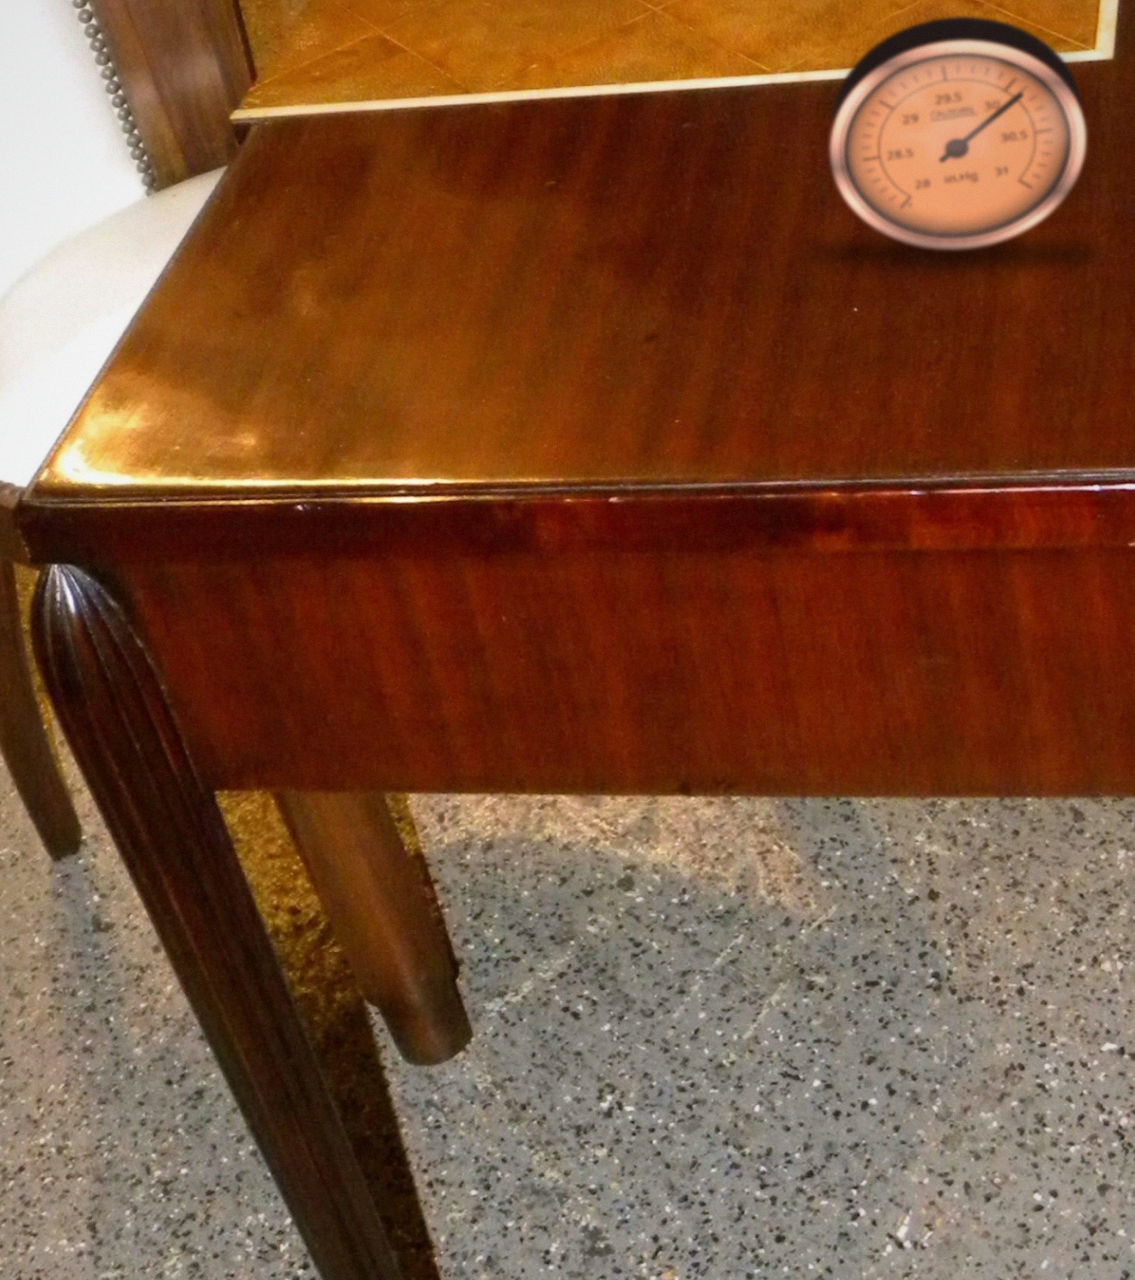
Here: 30.1 inHg
